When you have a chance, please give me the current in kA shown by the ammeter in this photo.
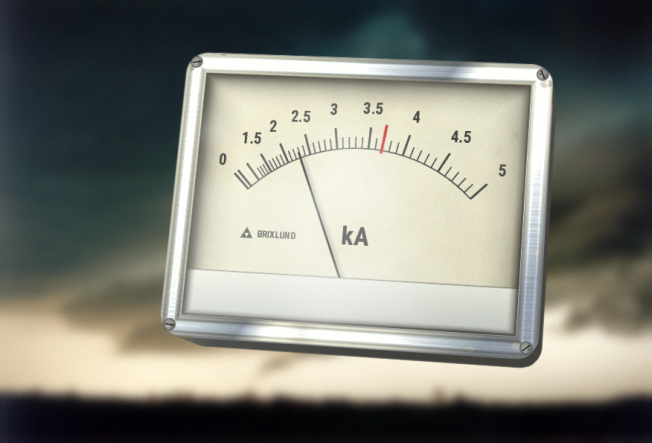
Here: 2.3 kA
